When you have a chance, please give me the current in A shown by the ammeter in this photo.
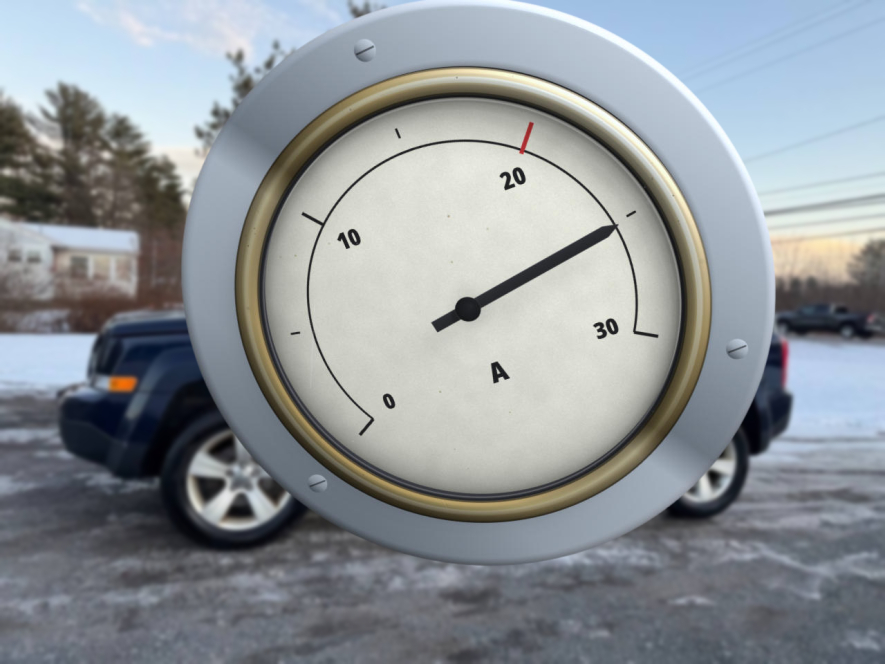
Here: 25 A
